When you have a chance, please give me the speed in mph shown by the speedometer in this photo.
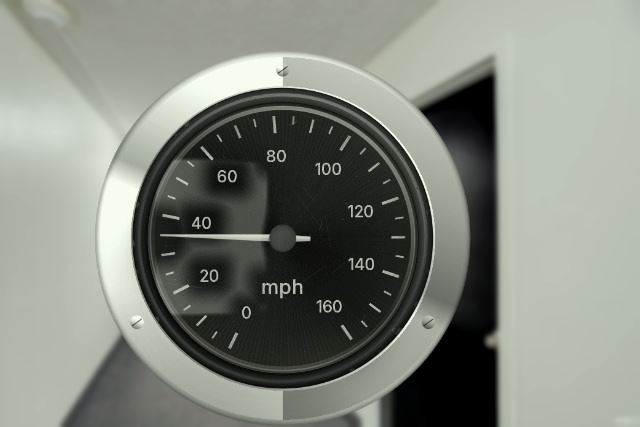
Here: 35 mph
